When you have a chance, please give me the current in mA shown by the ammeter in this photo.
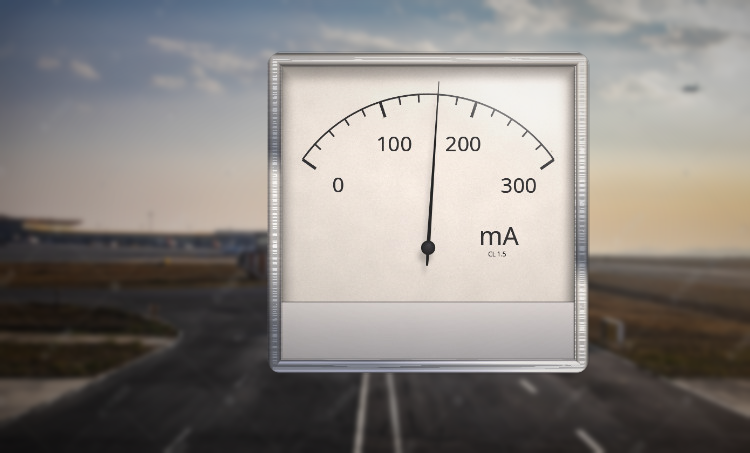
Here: 160 mA
